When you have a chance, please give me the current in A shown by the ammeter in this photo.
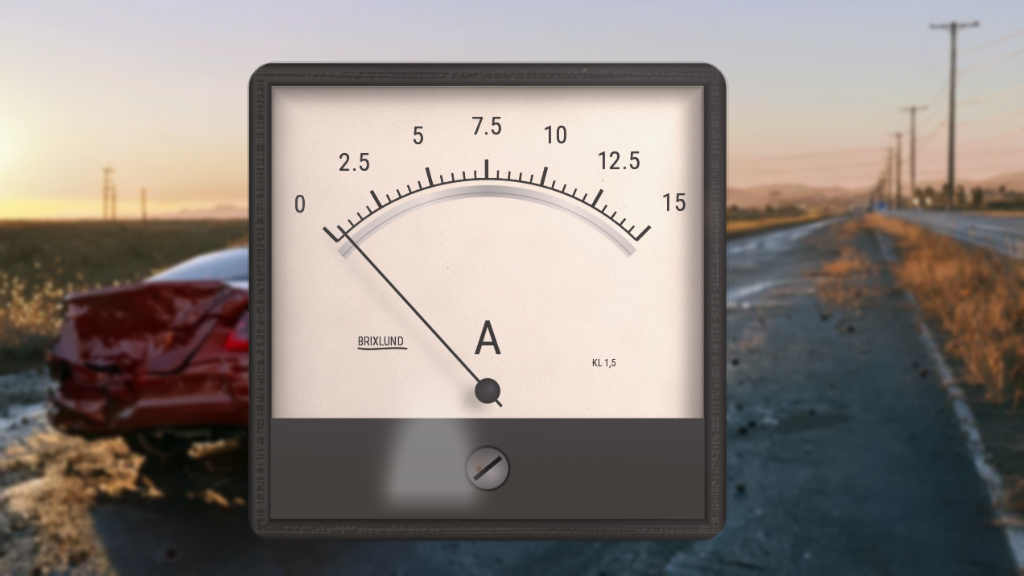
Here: 0.5 A
